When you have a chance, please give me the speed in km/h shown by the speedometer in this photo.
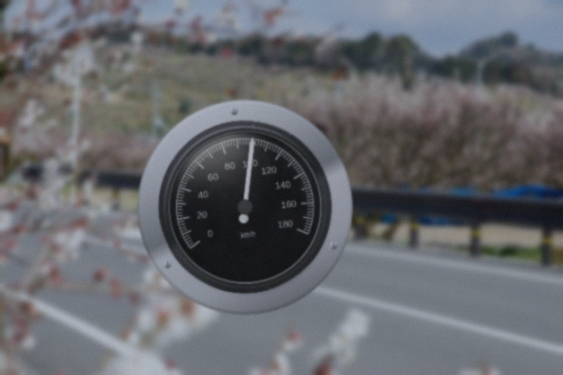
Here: 100 km/h
